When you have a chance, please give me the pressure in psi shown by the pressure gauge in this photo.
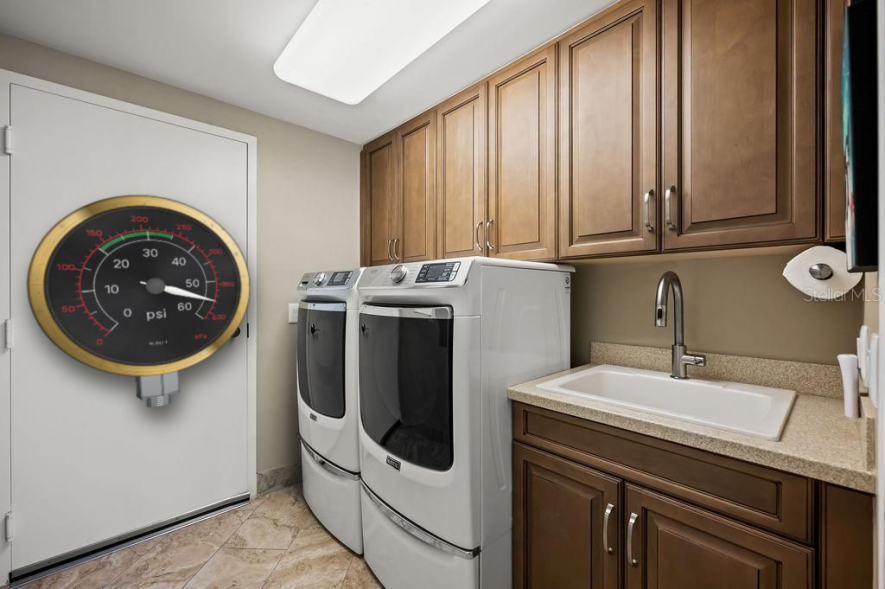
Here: 55 psi
